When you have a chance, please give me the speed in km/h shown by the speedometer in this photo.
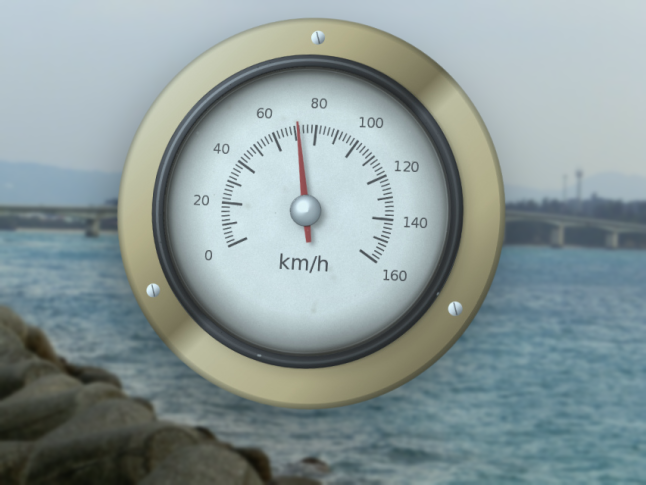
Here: 72 km/h
